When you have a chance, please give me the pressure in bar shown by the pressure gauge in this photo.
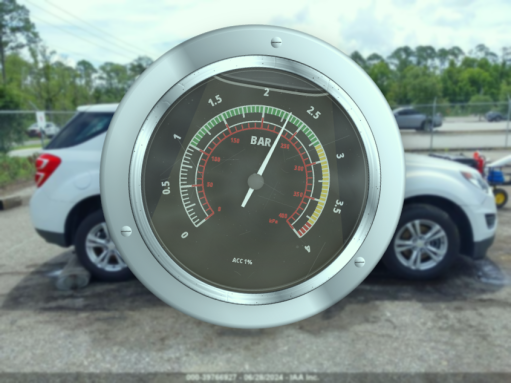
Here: 2.3 bar
